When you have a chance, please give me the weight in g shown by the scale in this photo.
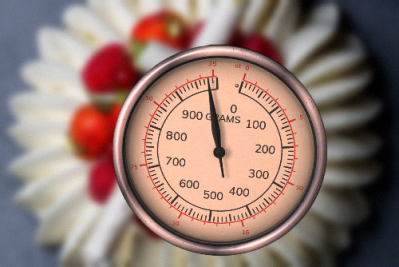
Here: 980 g
